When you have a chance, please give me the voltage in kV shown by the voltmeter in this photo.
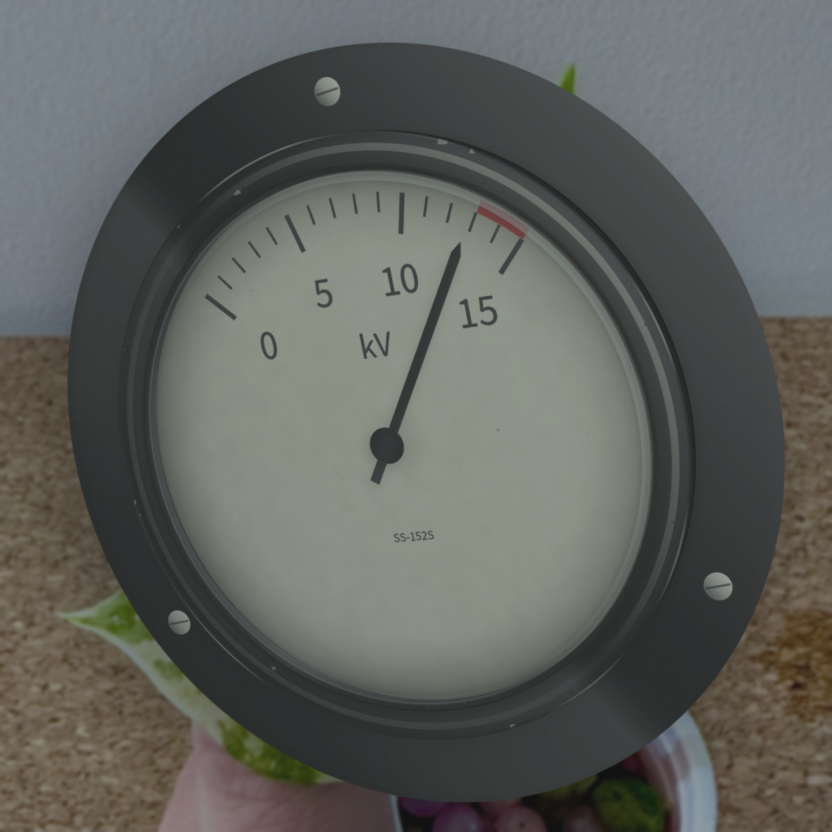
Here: 13 kV
